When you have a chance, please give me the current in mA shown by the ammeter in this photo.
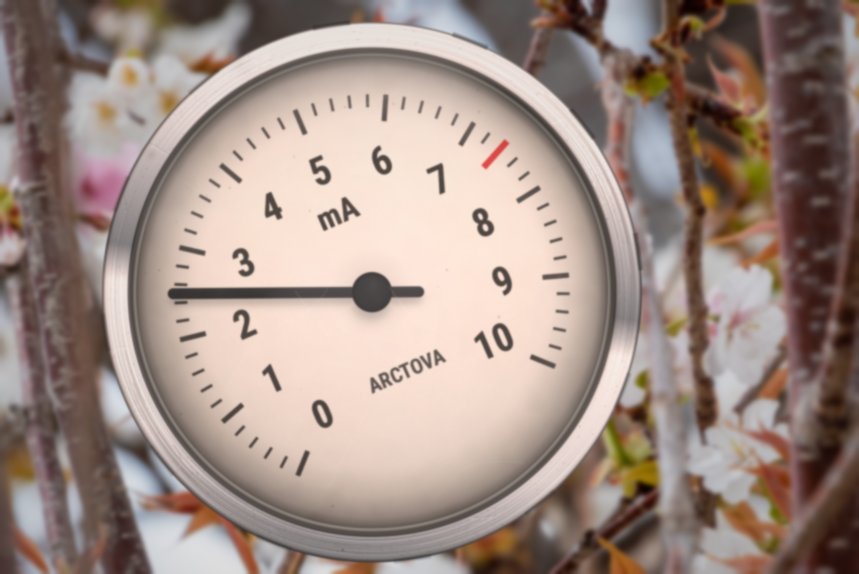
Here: 2.5 mA
